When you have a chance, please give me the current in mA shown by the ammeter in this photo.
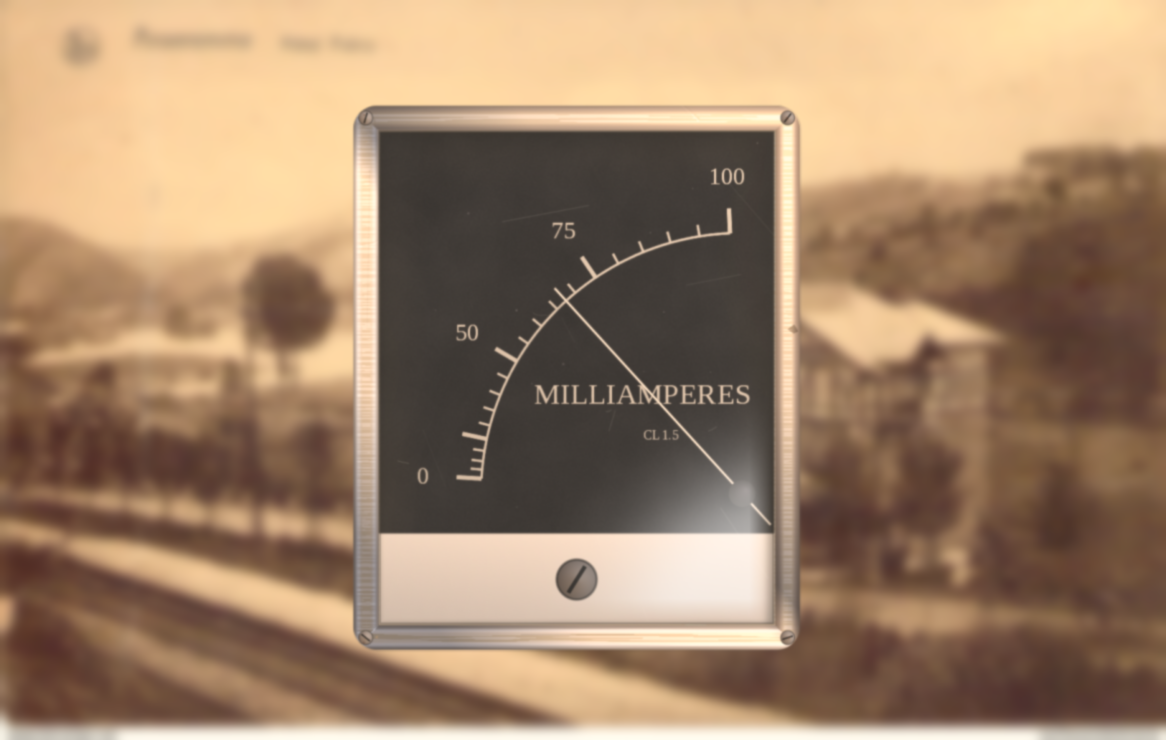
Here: 67.5 mA
